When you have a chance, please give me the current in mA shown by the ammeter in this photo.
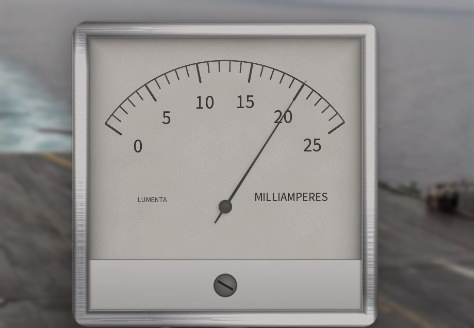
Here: 20 mA
